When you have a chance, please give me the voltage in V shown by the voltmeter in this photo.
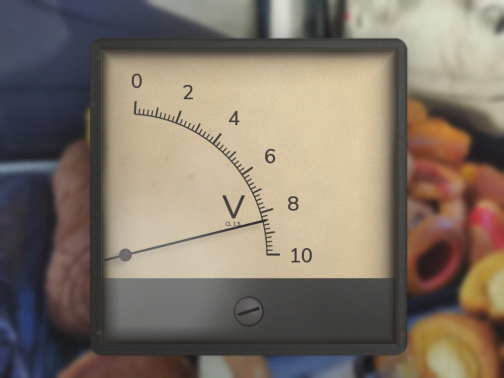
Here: 8.4 V
